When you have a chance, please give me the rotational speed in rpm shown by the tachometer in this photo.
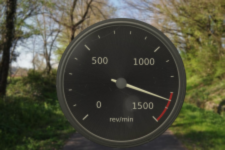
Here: 1350 rpm
